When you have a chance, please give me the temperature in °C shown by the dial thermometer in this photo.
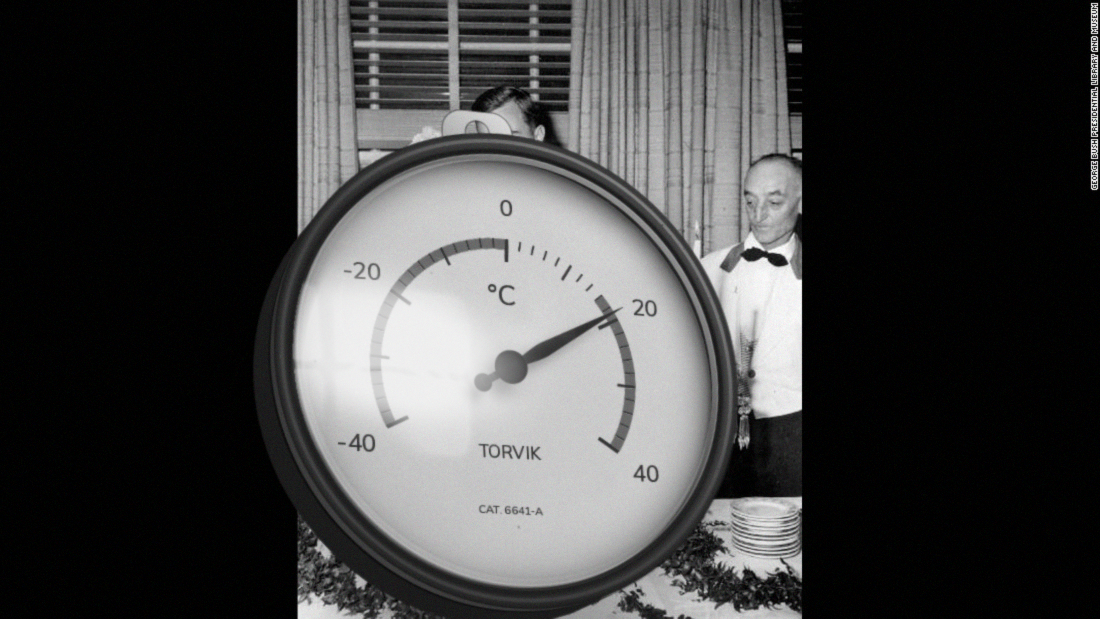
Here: 19 °C
